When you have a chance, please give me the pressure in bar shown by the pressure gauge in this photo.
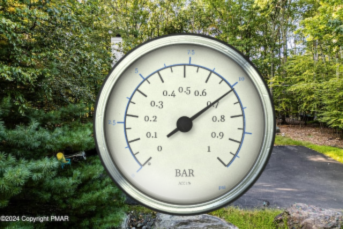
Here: 0.7 bar
